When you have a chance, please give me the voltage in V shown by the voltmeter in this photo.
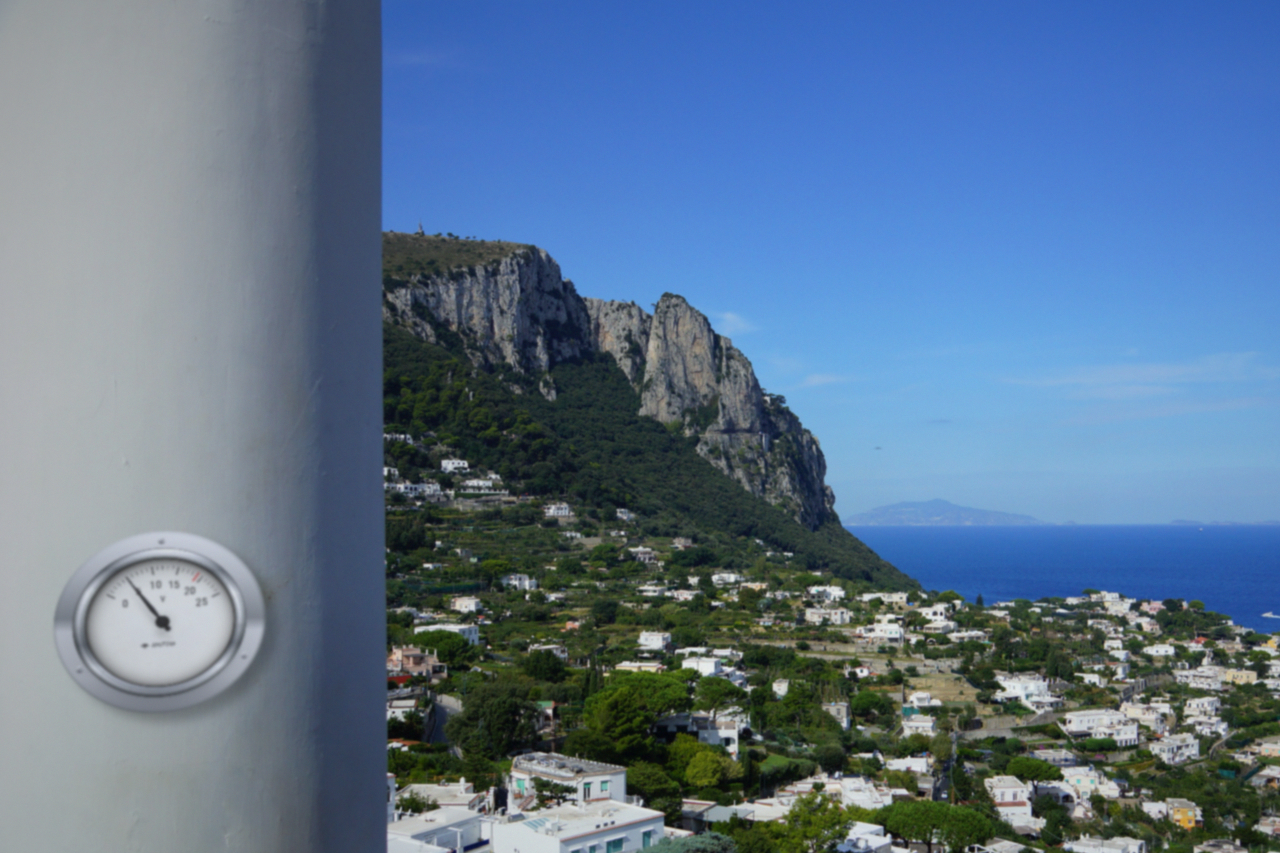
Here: 5 V
